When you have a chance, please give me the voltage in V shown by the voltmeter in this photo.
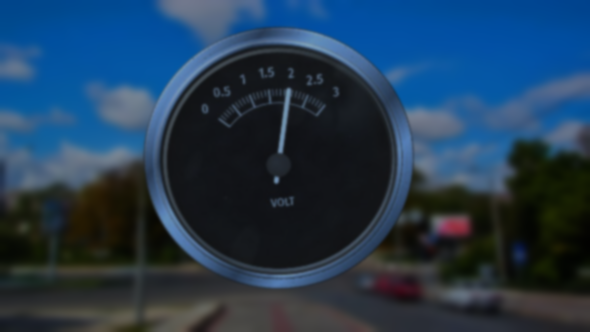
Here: 2 V
